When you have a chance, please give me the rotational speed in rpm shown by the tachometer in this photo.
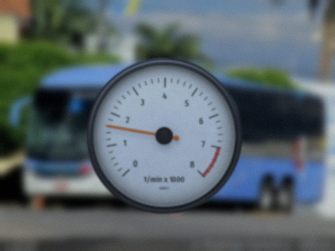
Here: 1600 rpm
